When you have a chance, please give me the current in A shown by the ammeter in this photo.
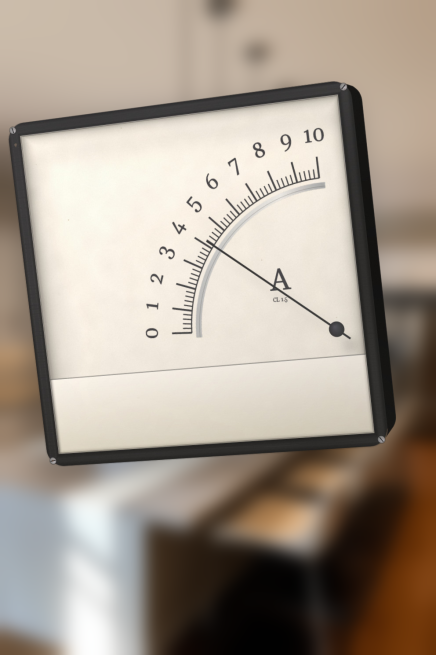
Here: 4.2 A
